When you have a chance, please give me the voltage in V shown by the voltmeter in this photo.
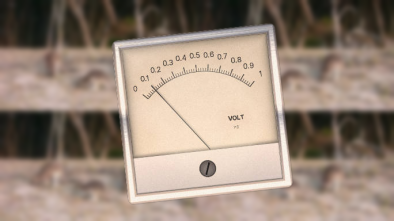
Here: 0.1 V
